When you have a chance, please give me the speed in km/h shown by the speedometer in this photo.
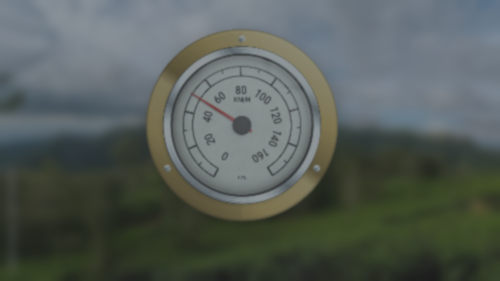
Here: 50 km/h
